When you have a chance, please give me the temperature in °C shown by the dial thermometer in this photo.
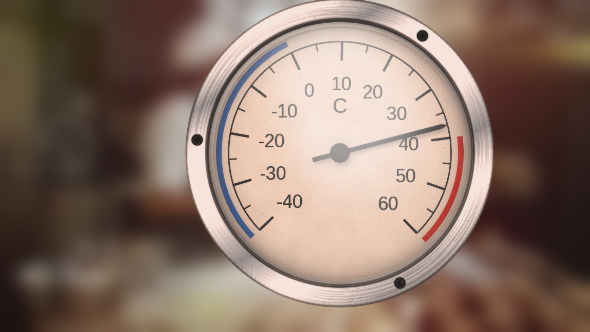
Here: 37.5 °C
